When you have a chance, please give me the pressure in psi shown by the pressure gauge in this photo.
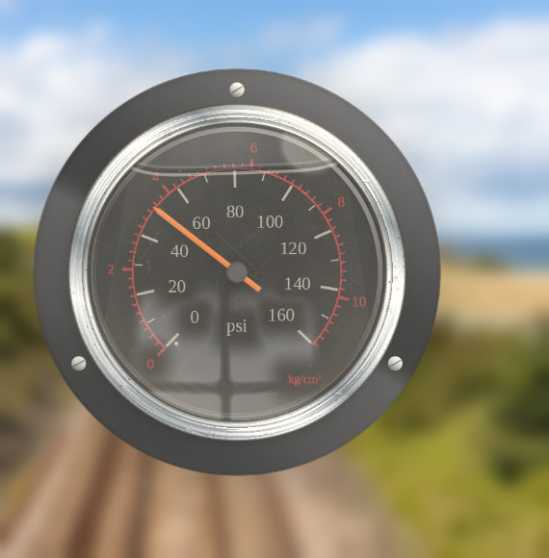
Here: 50 psi
